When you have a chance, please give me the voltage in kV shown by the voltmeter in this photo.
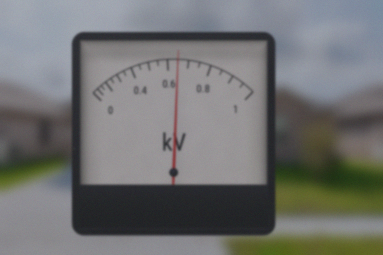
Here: 0.65 kV
